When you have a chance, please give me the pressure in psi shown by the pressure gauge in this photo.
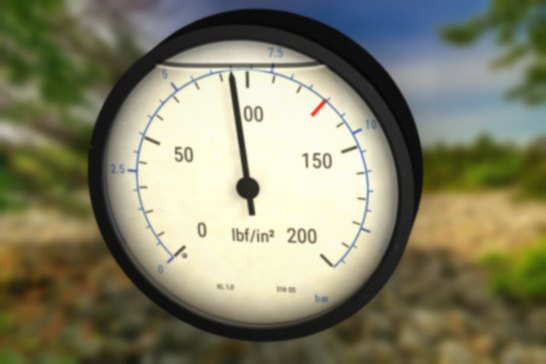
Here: 95 psi
